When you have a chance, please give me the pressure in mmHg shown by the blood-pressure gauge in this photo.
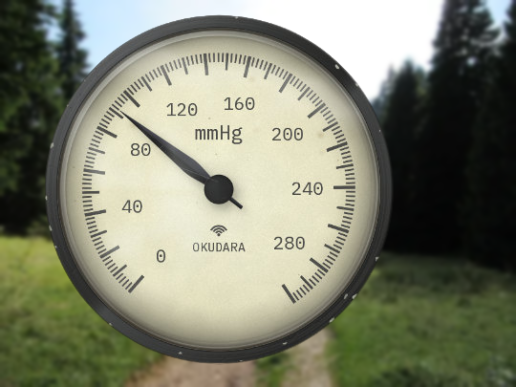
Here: 92 mmHg
